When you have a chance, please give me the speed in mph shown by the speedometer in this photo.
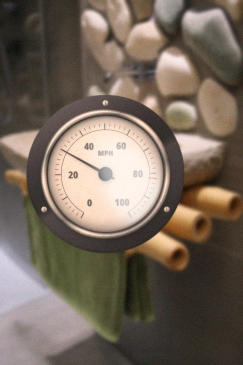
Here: 30 mph
